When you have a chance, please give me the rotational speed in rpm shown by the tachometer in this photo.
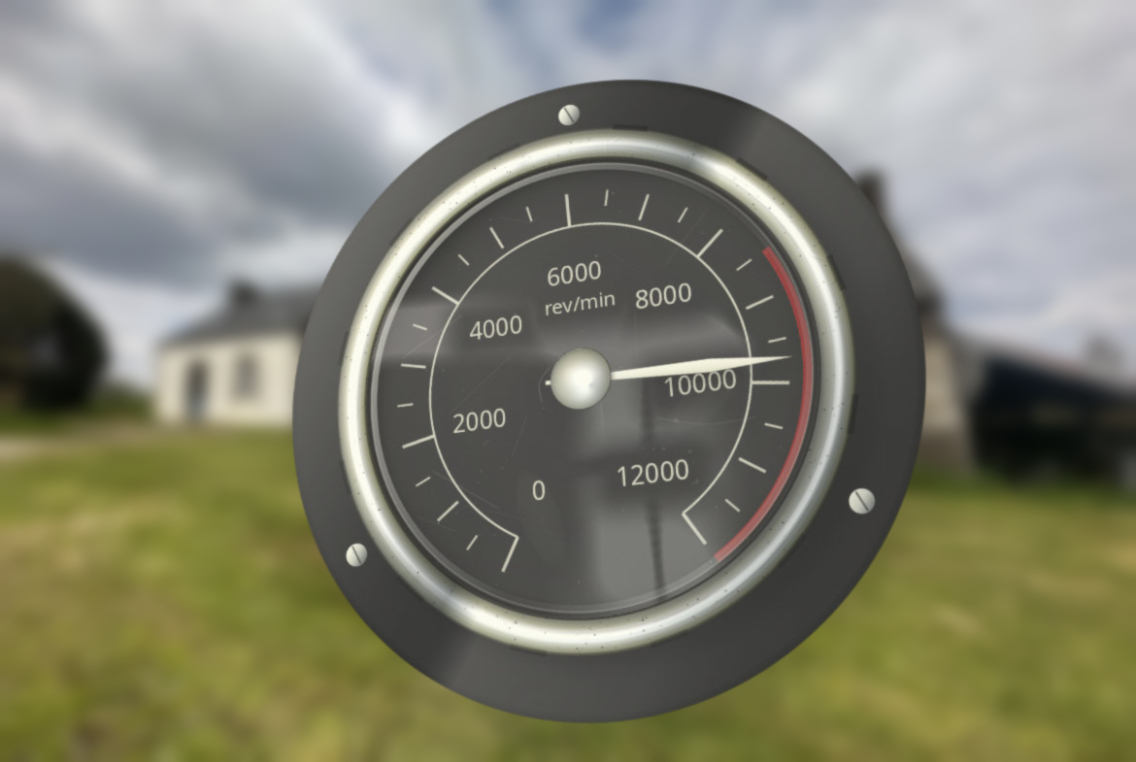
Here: 9750 rpm
